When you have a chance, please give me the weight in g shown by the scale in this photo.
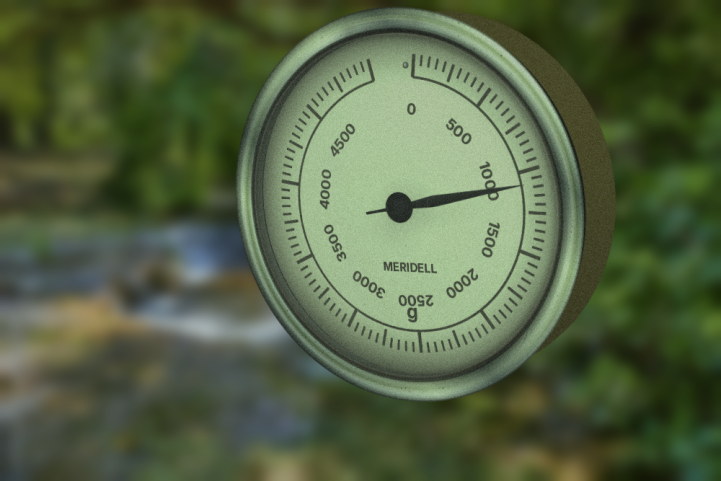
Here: 1075 g
